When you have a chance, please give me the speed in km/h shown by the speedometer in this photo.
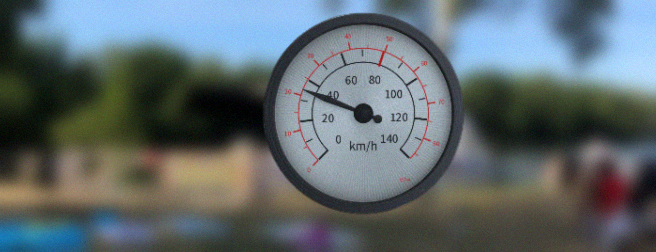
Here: 35 km/h
